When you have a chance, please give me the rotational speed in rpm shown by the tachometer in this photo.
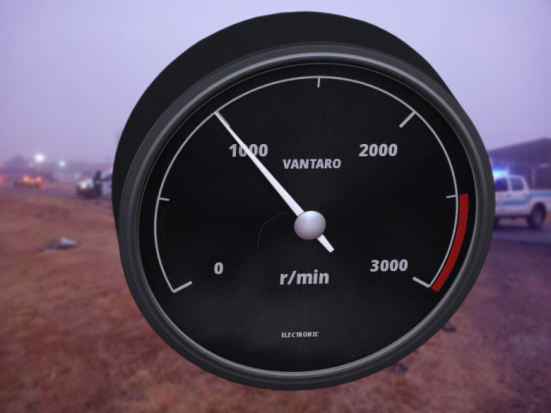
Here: 1000 rpm
